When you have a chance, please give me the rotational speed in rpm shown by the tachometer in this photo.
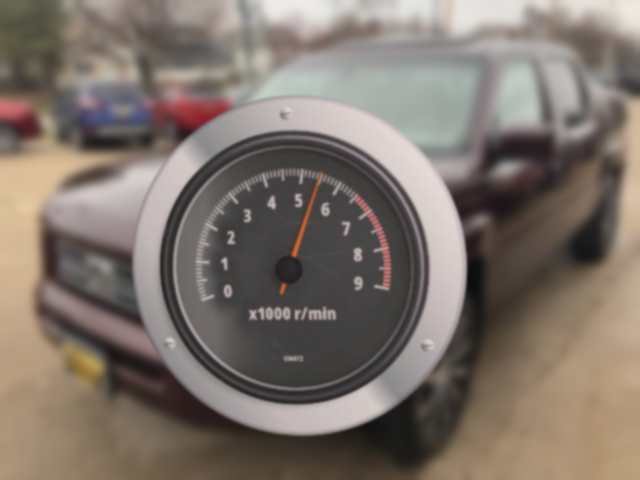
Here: 5500 rpm
